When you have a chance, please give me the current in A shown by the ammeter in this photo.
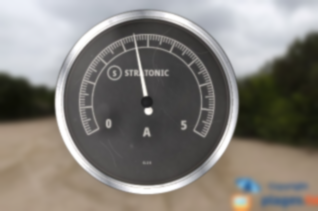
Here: 2.25 A
